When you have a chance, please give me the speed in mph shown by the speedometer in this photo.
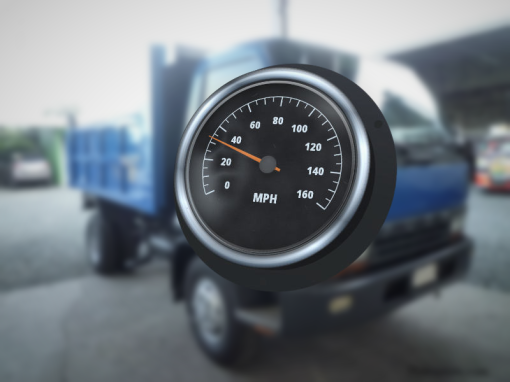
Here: 32.5 mph
